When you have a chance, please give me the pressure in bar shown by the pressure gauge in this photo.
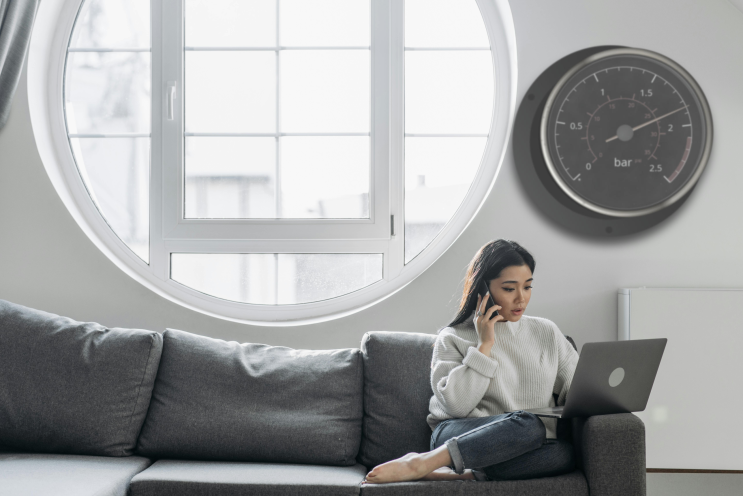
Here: 1.85 bar
